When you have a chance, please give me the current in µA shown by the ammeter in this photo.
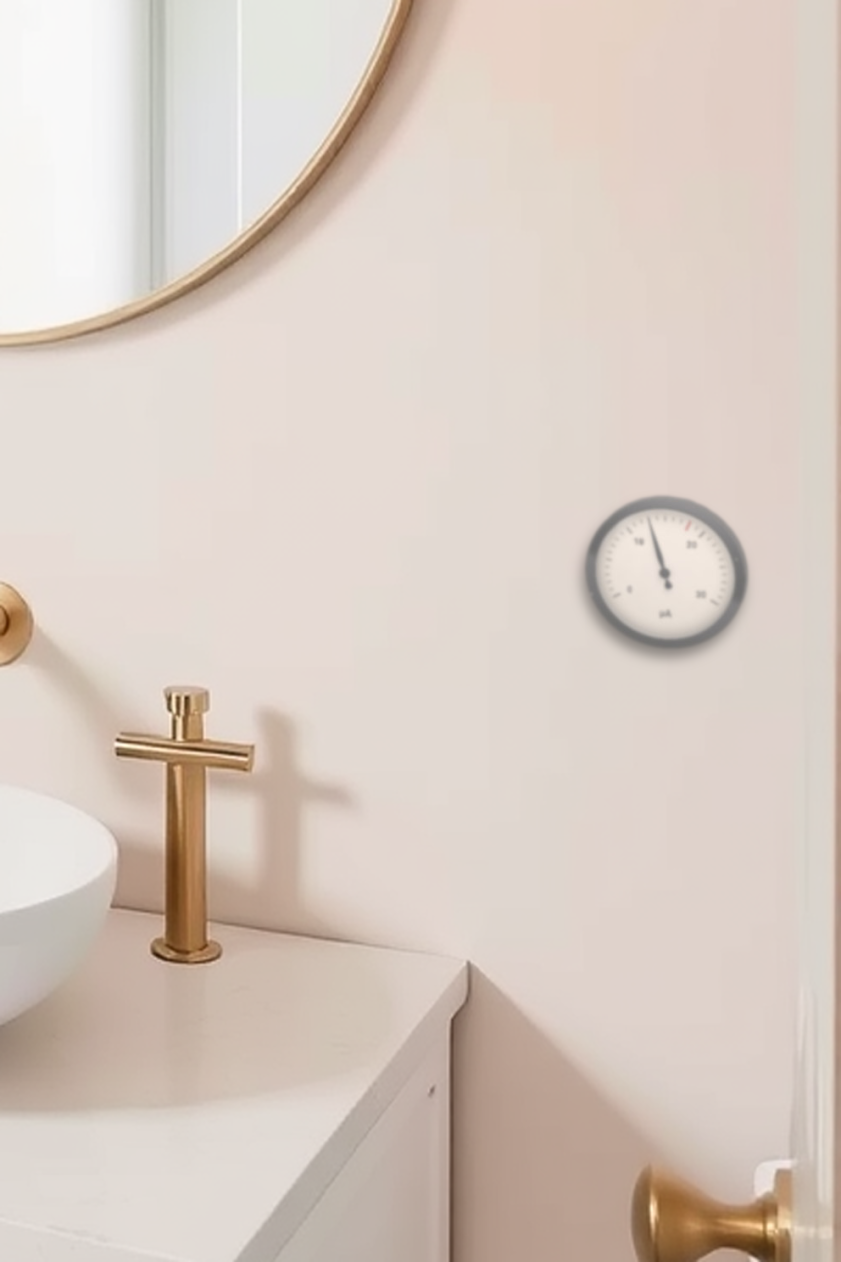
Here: 13 µA
